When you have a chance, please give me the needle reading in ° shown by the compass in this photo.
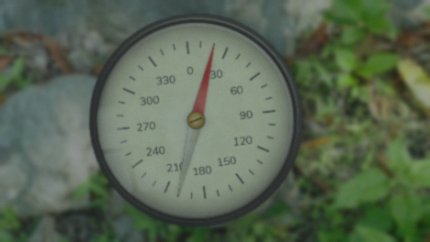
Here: 20 °
